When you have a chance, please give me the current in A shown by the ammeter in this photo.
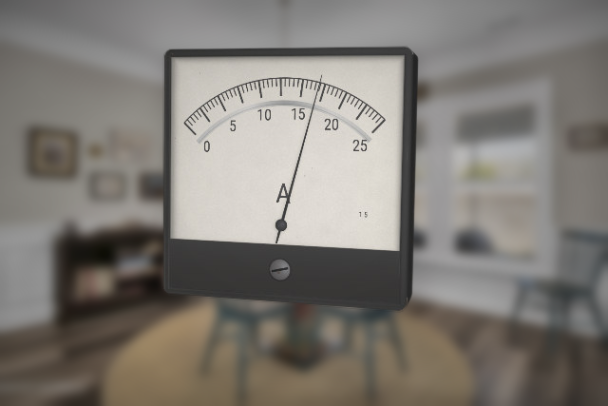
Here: 17 A
